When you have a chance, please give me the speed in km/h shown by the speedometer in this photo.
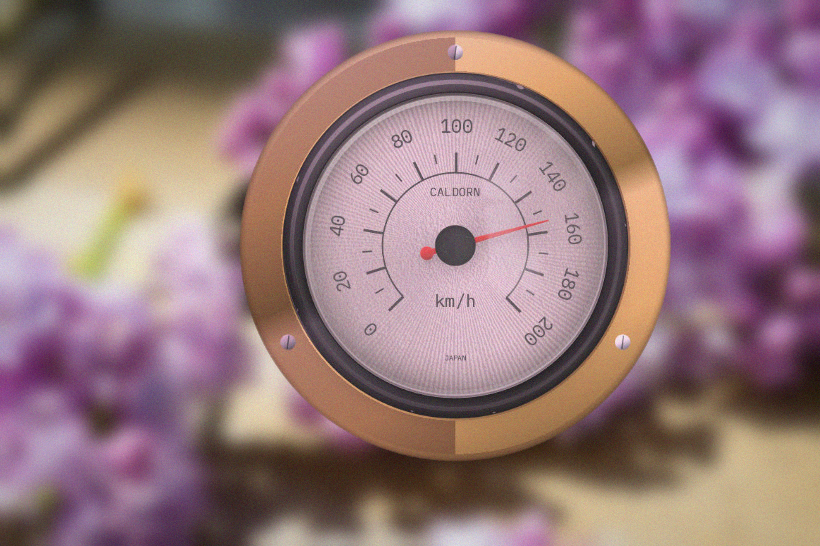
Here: 155 km/h
